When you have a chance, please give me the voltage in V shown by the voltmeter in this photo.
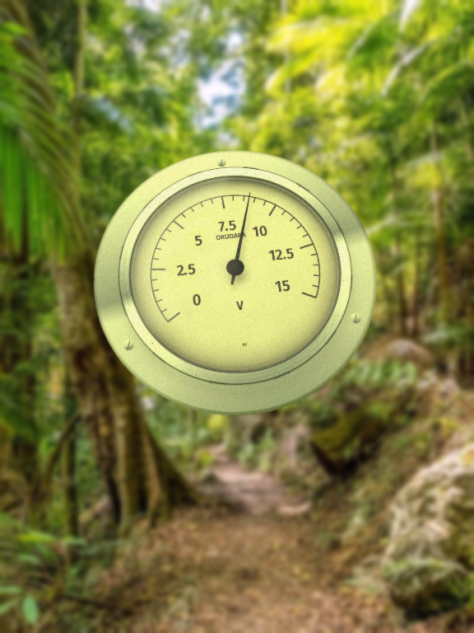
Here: 8.75 V
